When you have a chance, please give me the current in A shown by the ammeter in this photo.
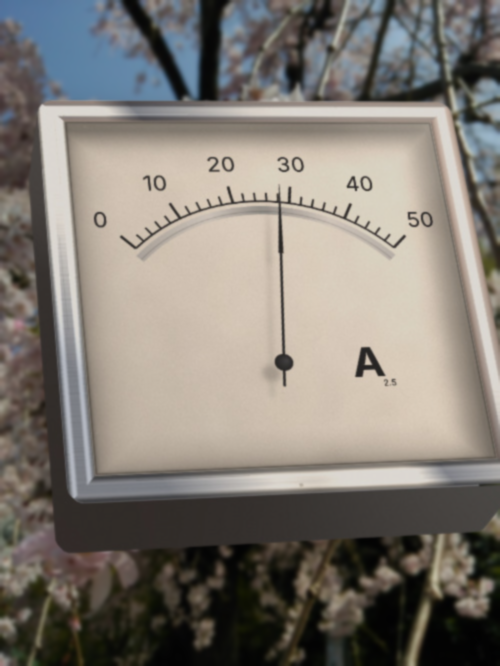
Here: 28 A
